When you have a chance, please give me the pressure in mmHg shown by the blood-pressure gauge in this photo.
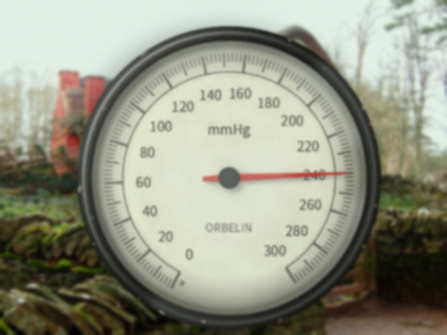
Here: 240 mmHg
